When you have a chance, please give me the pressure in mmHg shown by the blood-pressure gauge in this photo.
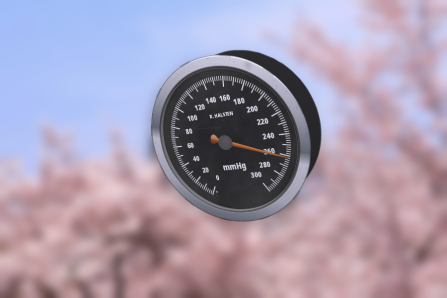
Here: 260 mmHg
